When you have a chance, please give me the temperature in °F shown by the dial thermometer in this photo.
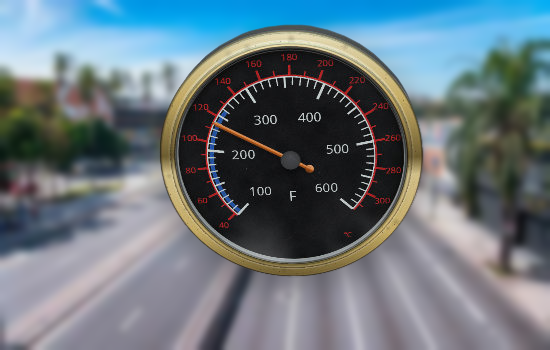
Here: 240 °F
